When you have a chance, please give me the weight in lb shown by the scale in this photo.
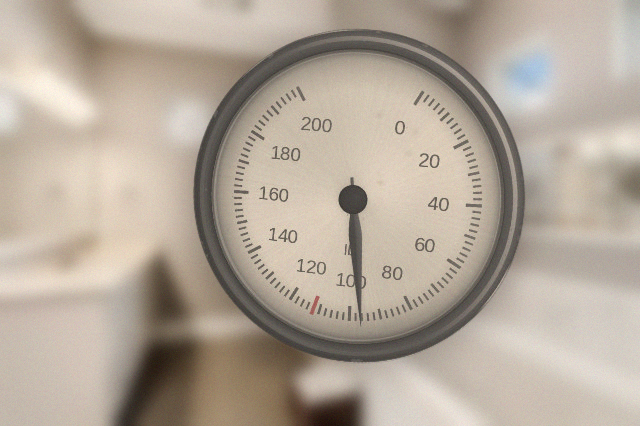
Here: 96 lb
